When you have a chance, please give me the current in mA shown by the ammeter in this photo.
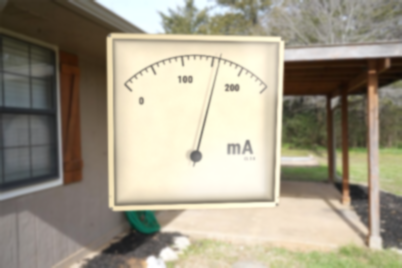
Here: 160 mA
